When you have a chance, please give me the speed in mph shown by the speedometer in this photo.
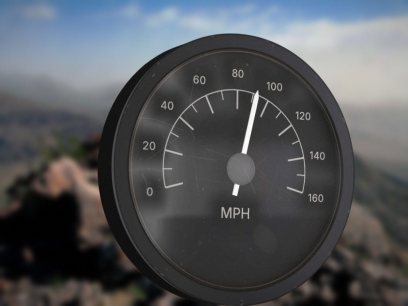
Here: 90 mph
